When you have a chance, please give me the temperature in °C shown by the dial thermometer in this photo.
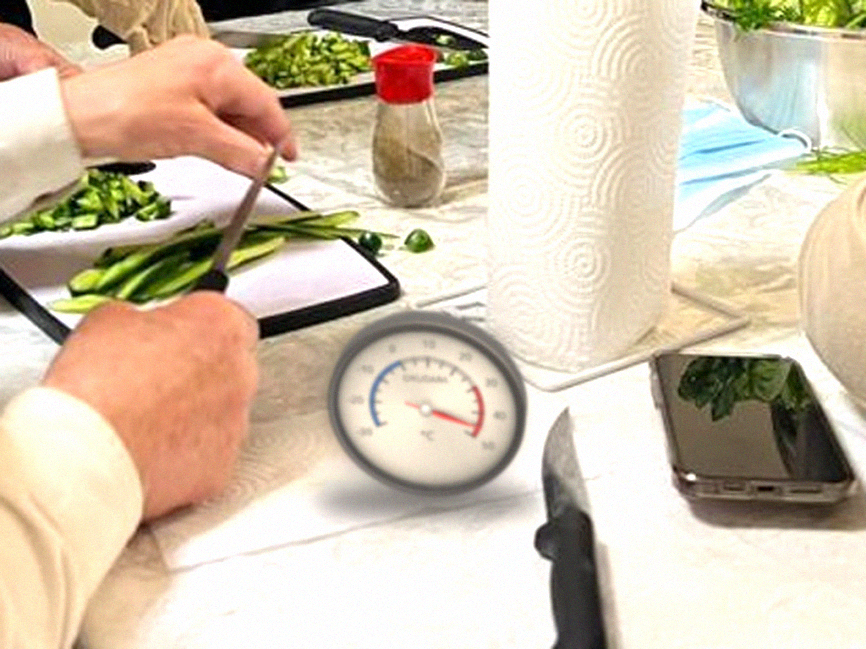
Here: 45 °C
